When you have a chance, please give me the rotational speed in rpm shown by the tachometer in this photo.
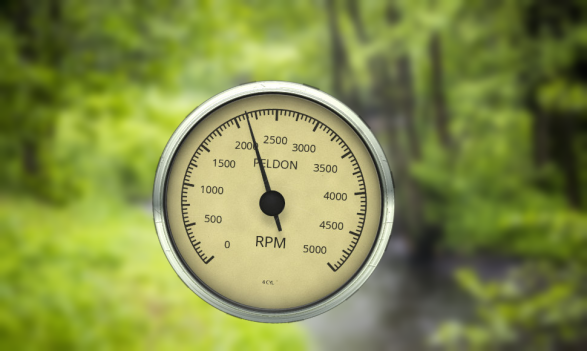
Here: 2150 rpm
